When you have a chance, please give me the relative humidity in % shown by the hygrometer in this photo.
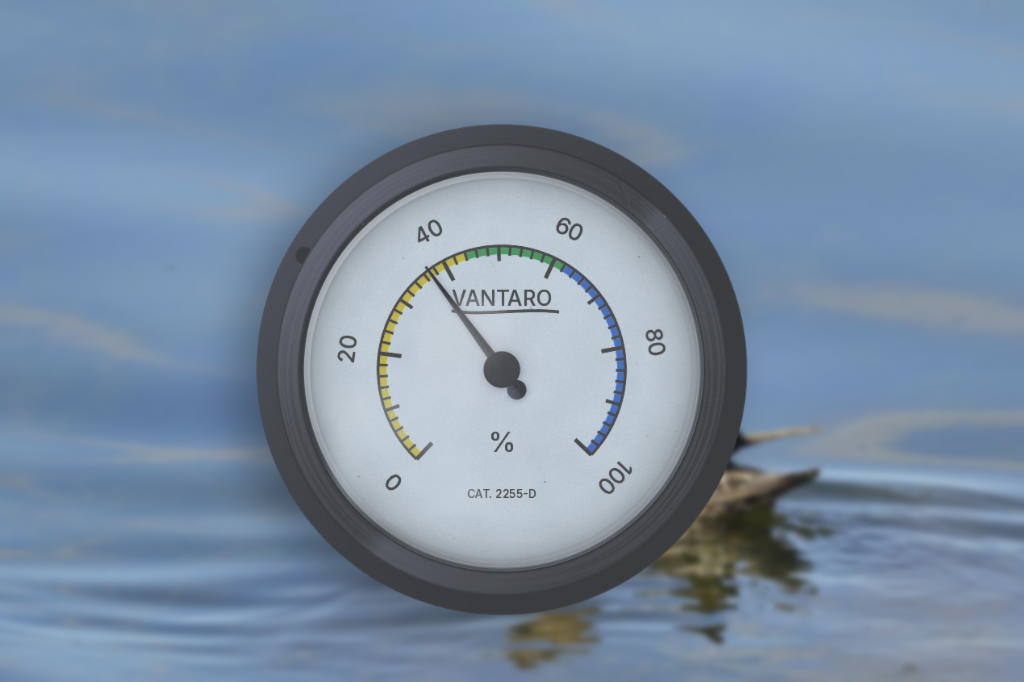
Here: 37 %
